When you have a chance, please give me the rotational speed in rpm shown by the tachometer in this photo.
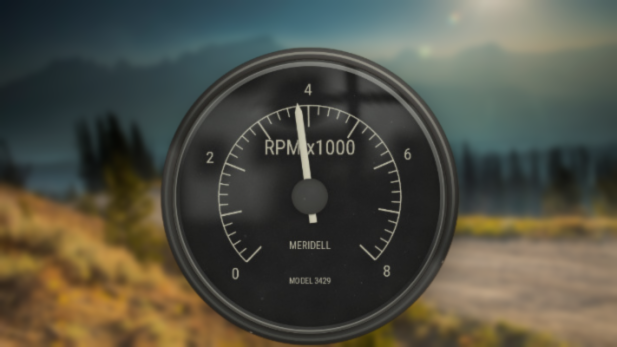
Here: 3800 rpm
